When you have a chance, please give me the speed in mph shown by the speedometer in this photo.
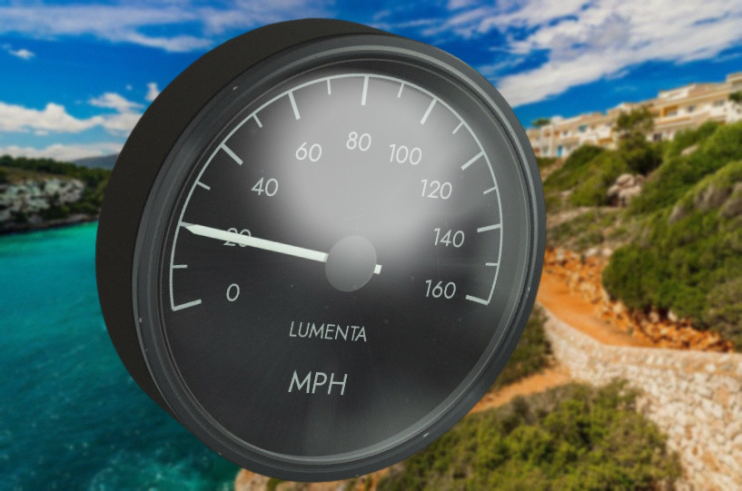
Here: 20 mph
